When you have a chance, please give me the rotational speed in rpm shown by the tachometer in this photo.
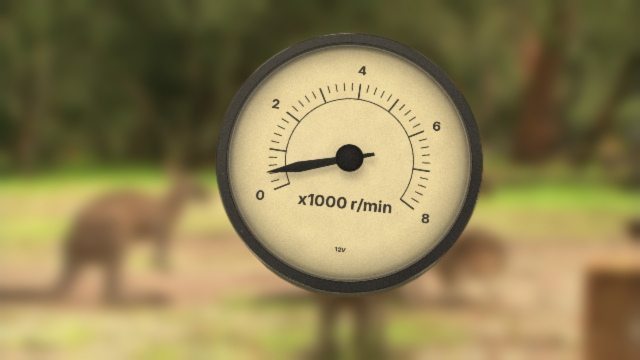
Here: 400 rpm
